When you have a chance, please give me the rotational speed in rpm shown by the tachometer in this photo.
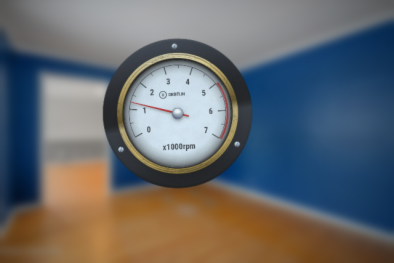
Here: 1250 rpm
